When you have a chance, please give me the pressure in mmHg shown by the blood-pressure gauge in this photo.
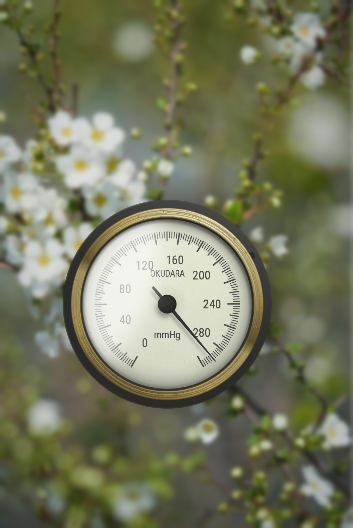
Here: 290 mmHg
